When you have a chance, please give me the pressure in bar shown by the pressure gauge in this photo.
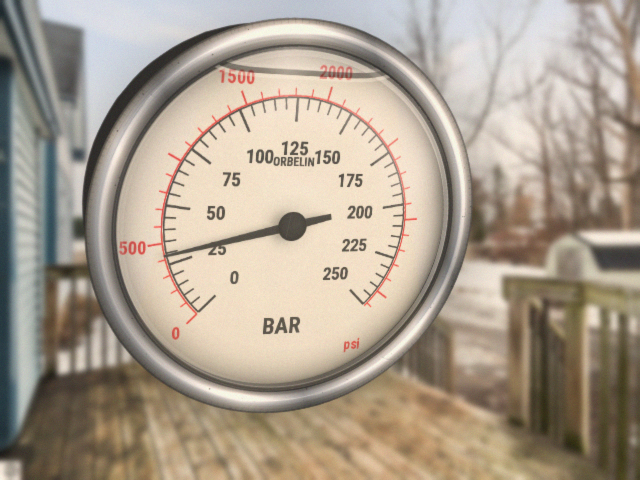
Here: 30 bar
